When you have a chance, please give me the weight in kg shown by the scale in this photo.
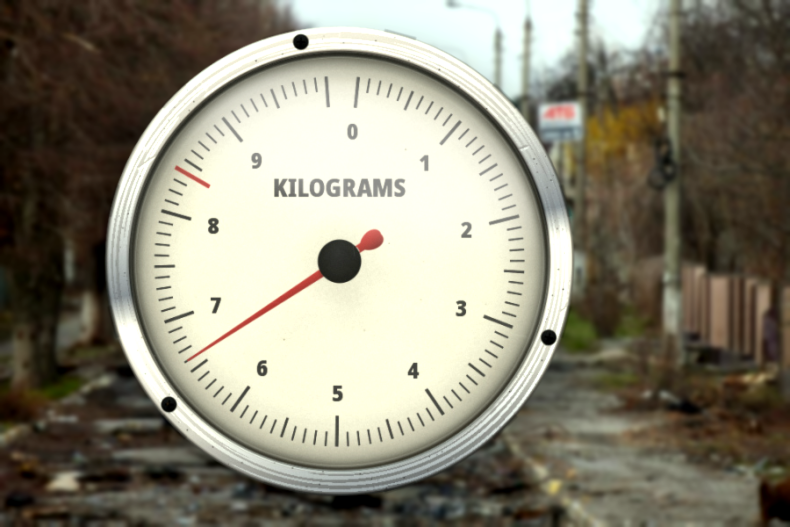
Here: 6.6 kg
